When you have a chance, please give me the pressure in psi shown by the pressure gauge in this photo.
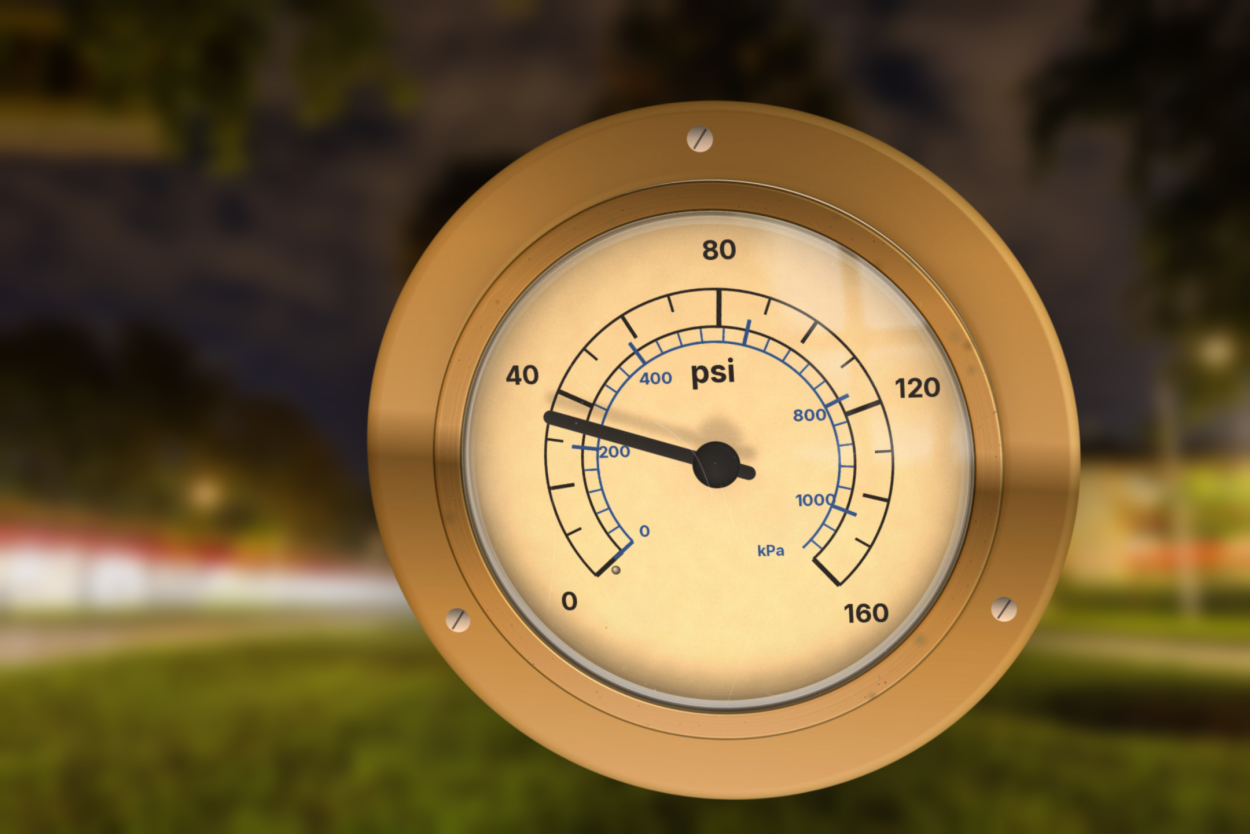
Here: 35 psi
